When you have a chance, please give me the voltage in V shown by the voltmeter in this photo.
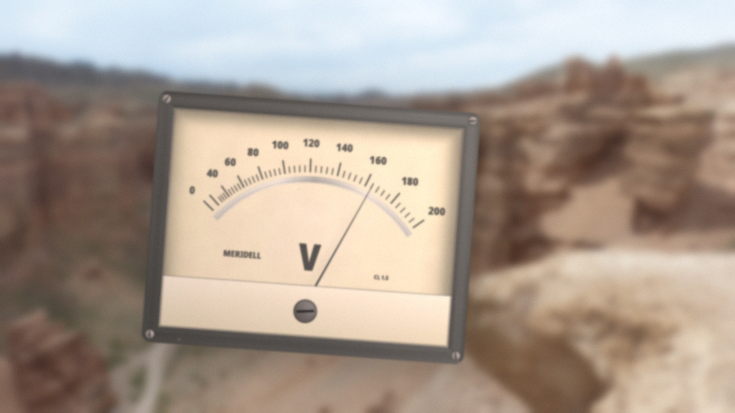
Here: 164 V
